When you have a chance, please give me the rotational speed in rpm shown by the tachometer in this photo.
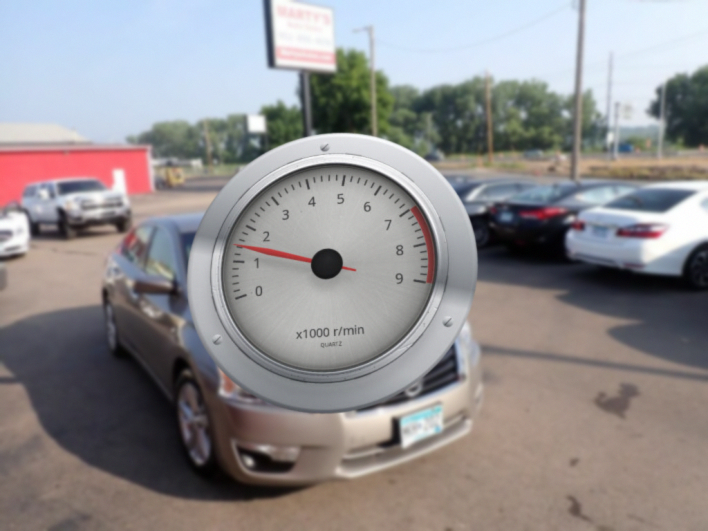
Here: 1400 rpm
